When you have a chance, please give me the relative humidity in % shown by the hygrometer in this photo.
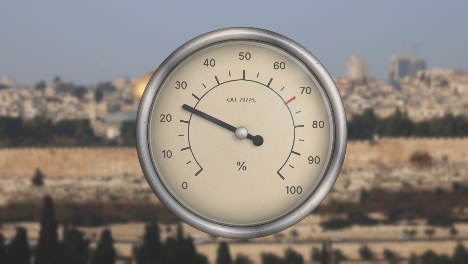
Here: 25 %
